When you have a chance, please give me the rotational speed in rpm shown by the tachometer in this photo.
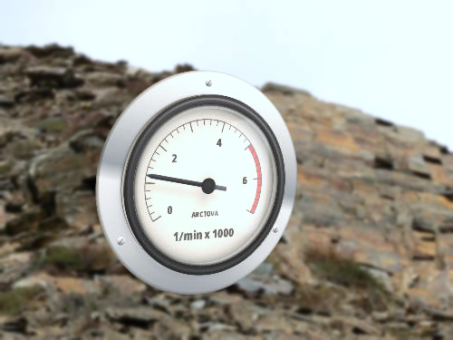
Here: 1200 rpm
